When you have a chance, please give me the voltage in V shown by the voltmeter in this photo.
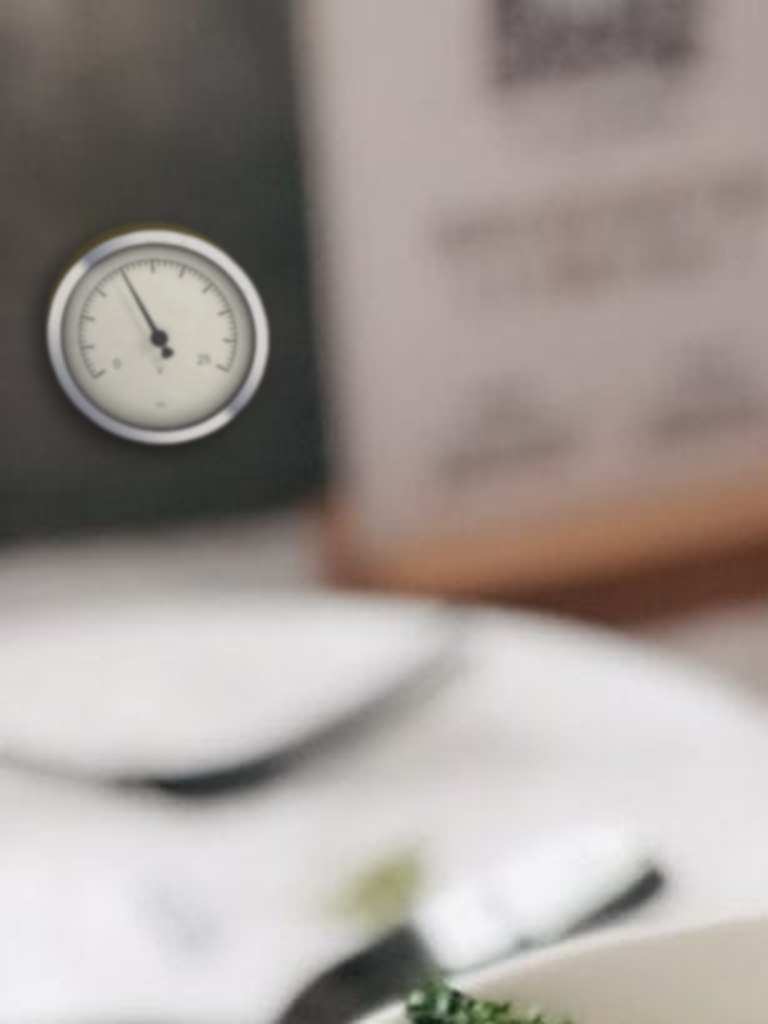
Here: 10 V
